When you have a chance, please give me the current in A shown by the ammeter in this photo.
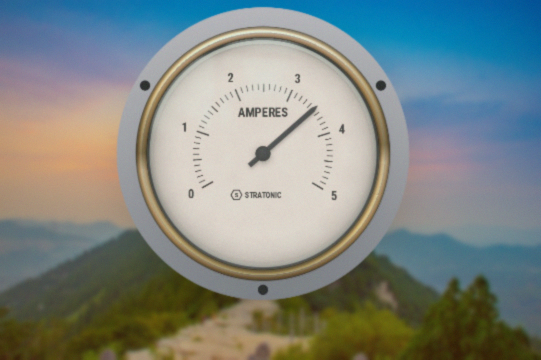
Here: 3.5 A
